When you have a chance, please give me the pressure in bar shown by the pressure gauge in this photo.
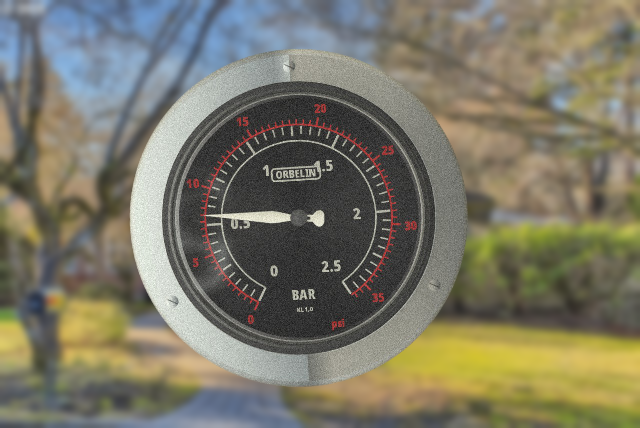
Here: 0.55 bar
